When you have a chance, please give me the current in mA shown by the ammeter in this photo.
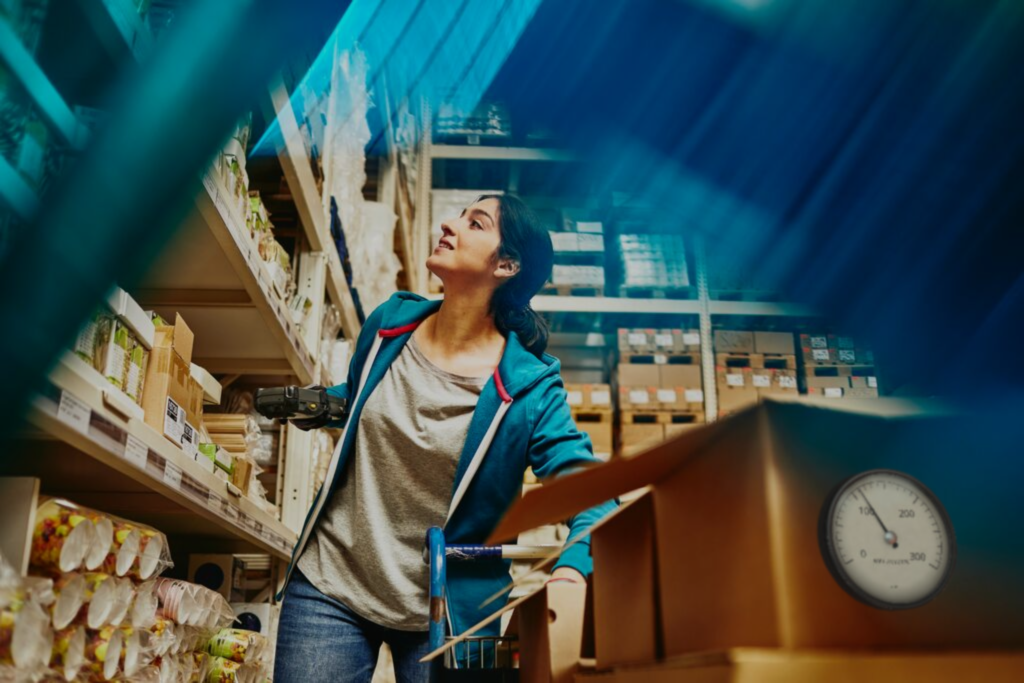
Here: 110 mA
